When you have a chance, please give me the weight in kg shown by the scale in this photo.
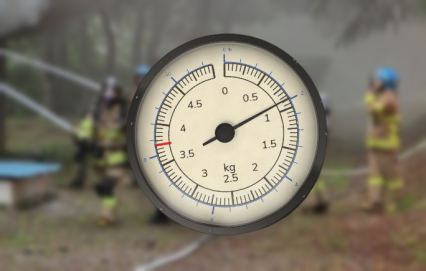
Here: 0.9 kg
